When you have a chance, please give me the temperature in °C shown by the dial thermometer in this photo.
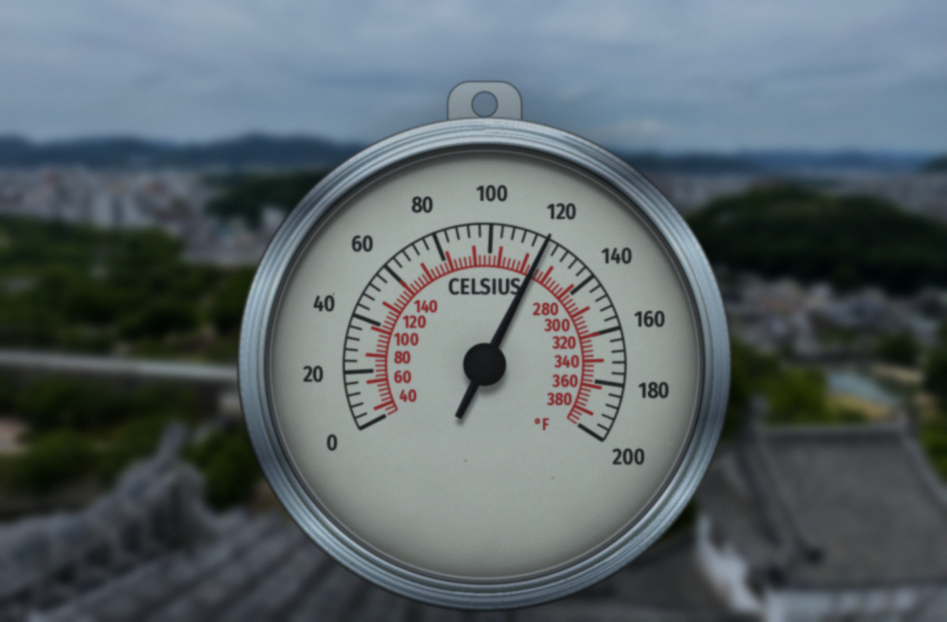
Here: 120 °C
